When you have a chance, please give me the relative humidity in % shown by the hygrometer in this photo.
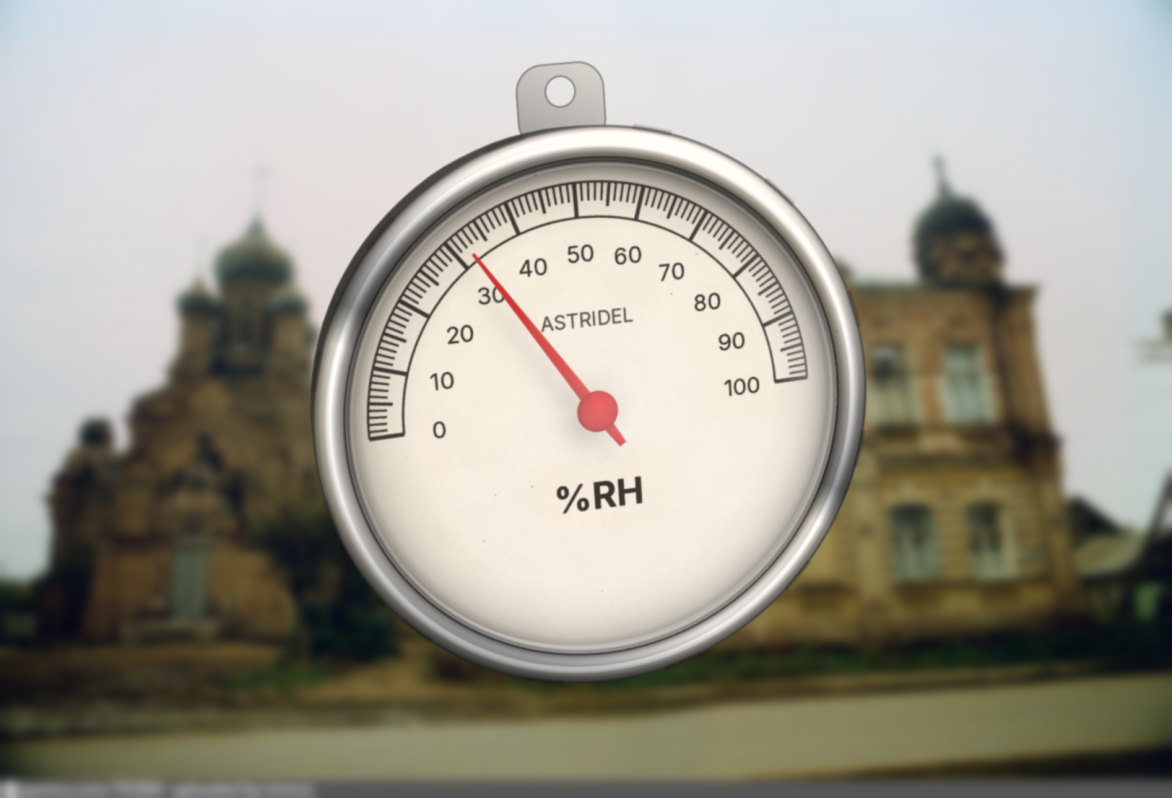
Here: 32 %
